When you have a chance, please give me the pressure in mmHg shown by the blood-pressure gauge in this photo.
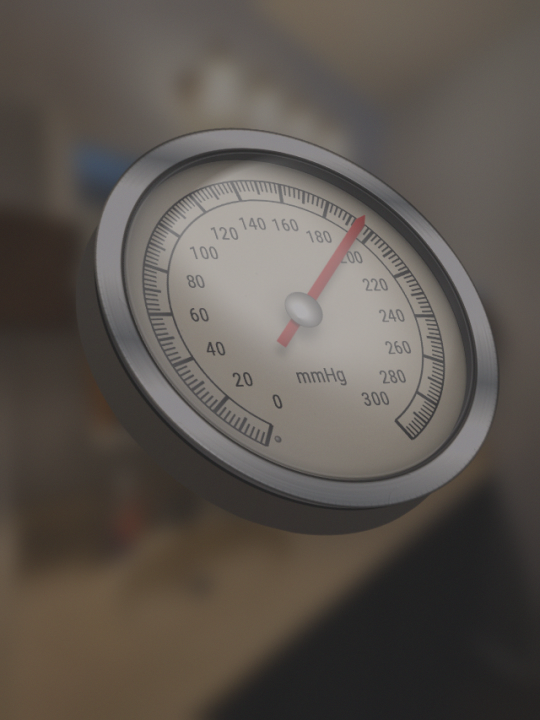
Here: 194 mmHg
